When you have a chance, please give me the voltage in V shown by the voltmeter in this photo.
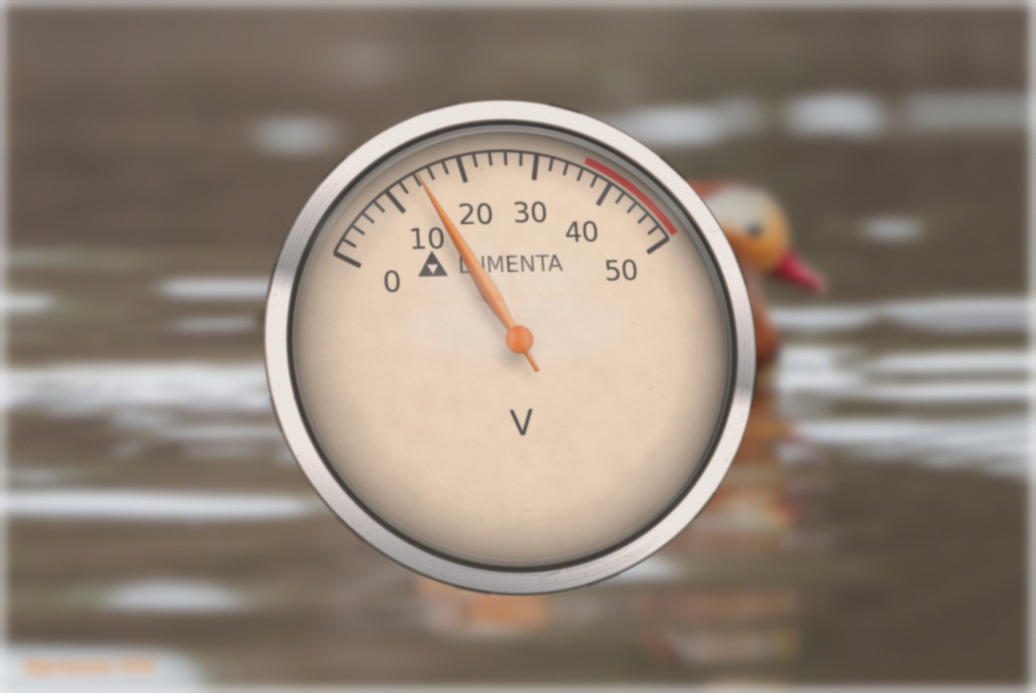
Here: 14 V
